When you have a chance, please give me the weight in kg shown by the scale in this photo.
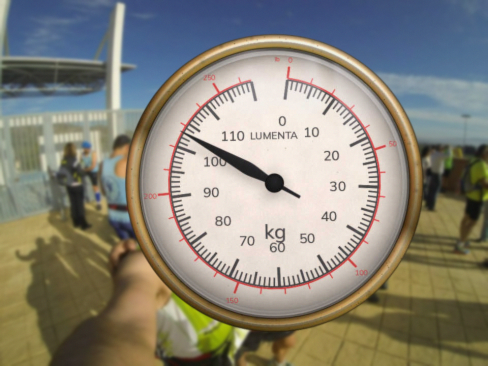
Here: 103 kg
